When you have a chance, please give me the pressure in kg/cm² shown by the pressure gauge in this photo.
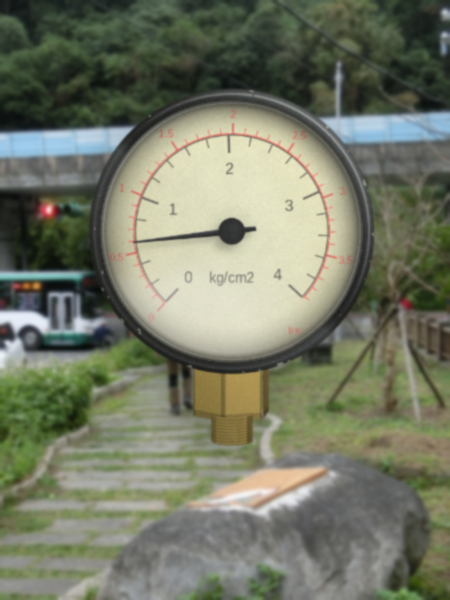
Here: 0.6 kg/cm²
